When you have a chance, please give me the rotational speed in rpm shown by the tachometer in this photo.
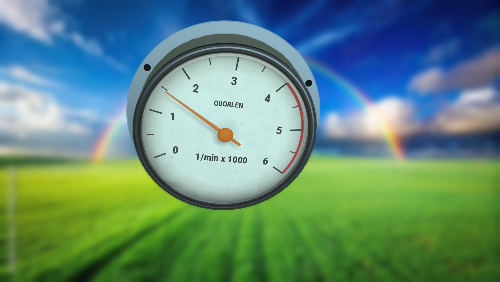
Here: 1500 rpm
